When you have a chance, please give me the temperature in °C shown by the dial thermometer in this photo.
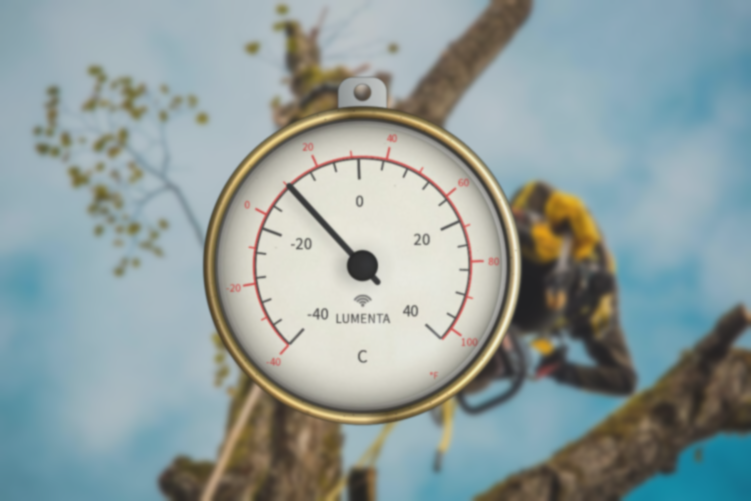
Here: -12 °C
